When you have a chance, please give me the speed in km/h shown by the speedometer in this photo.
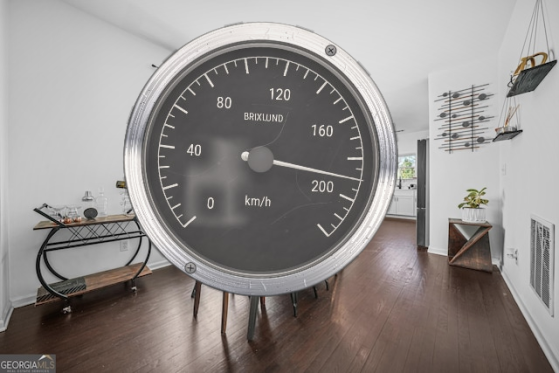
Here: 190 km/h
